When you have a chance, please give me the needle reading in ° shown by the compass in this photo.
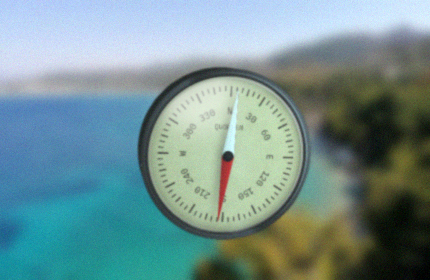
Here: 185 °
